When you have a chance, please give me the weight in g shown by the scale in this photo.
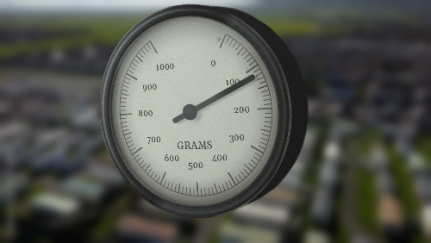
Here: 120 g
